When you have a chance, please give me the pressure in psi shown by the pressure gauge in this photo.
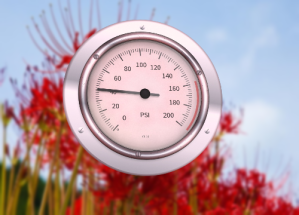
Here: 40 psi
